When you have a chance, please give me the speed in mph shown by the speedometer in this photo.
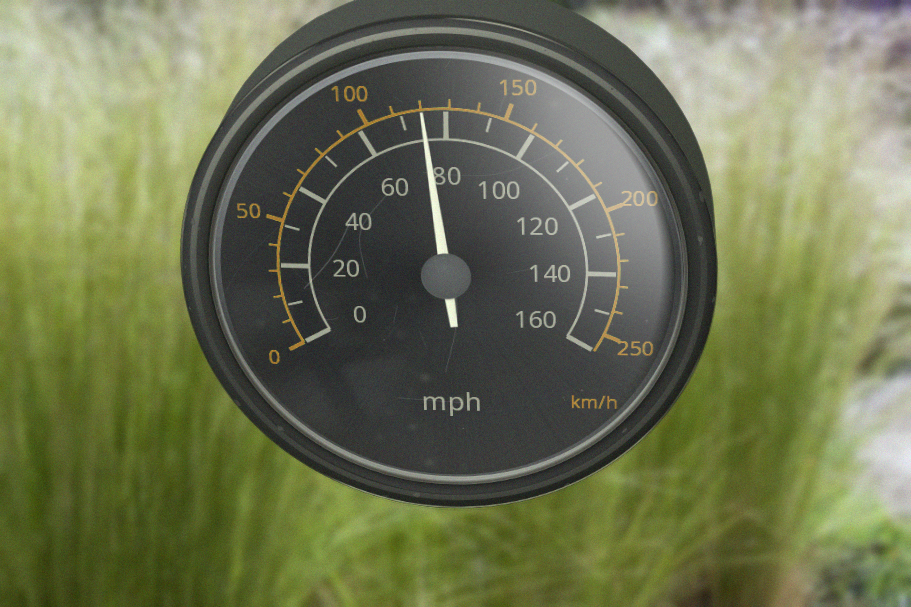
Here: 75 mph
